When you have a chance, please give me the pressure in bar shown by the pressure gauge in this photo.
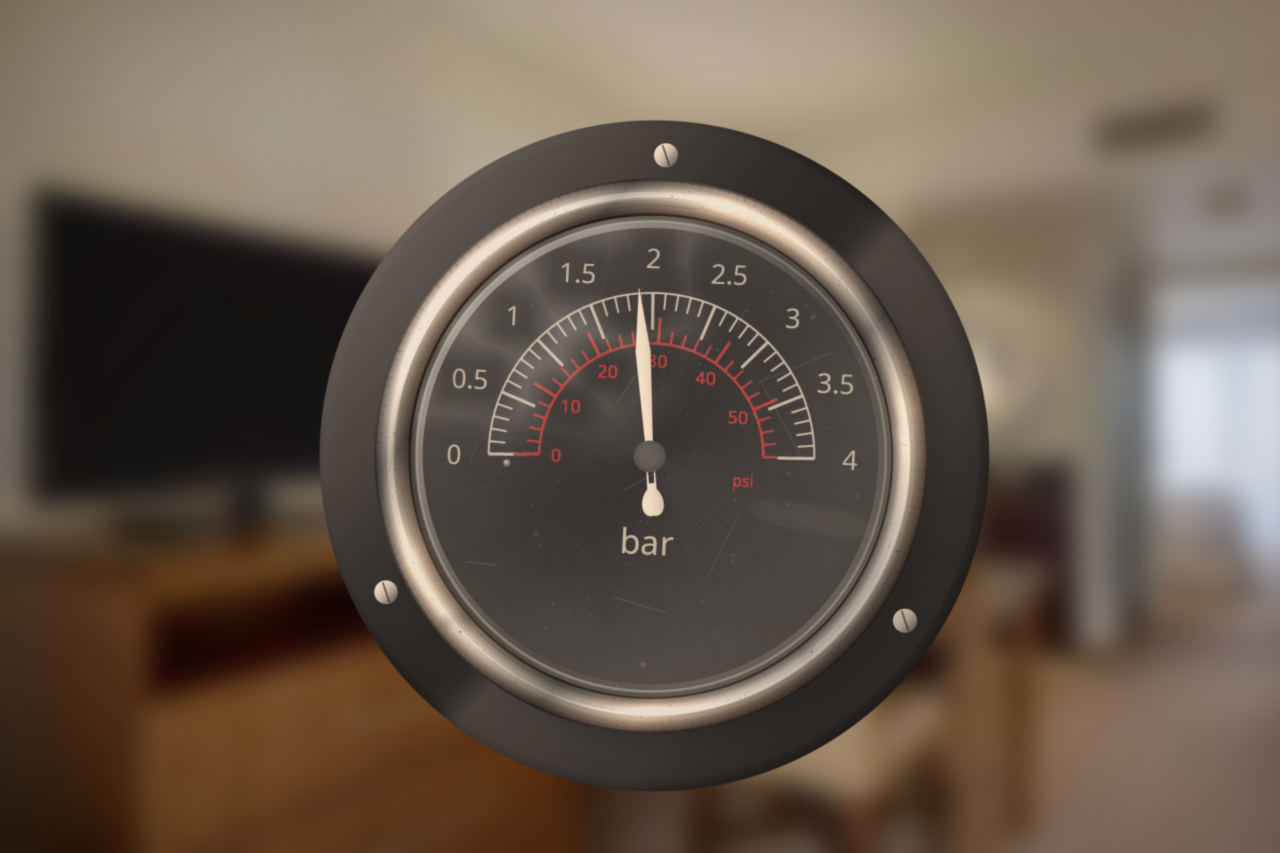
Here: 1.9 bar
